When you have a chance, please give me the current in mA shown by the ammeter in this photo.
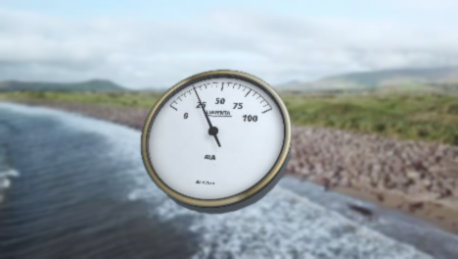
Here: 25 mA
